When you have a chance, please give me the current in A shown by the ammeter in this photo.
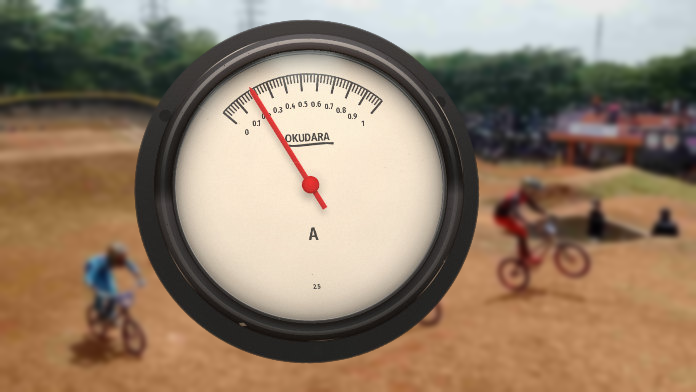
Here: 0.2 A
